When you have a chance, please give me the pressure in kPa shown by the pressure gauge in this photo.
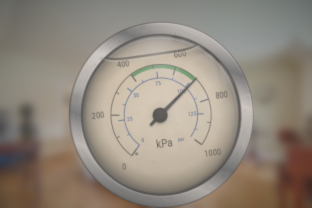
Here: 700 kPa
